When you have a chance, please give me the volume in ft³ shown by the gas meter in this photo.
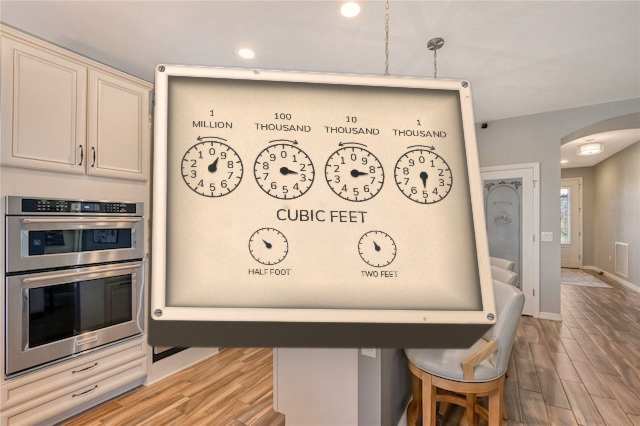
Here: 927500 ft³
